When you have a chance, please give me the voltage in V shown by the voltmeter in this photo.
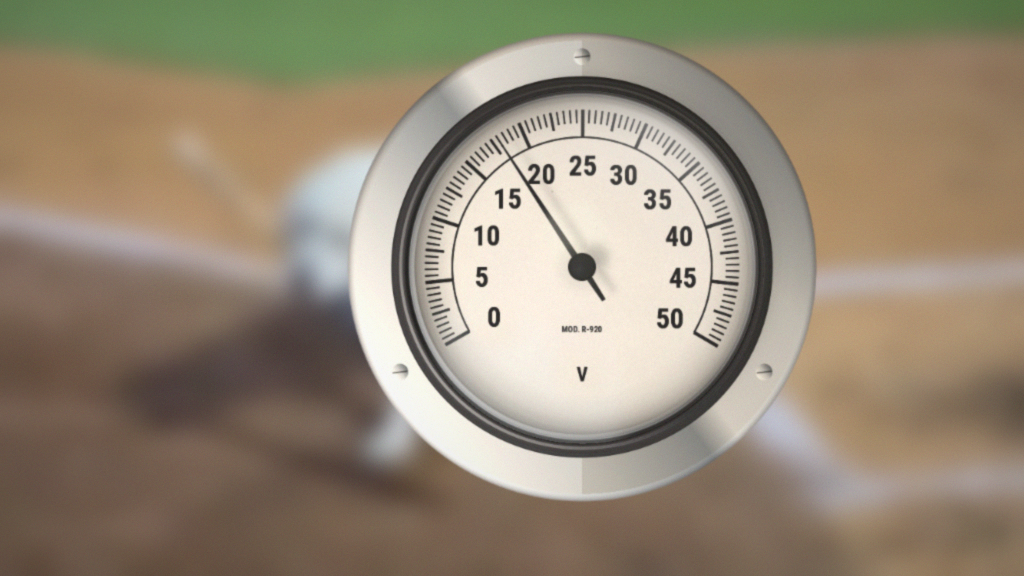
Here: 18 V
